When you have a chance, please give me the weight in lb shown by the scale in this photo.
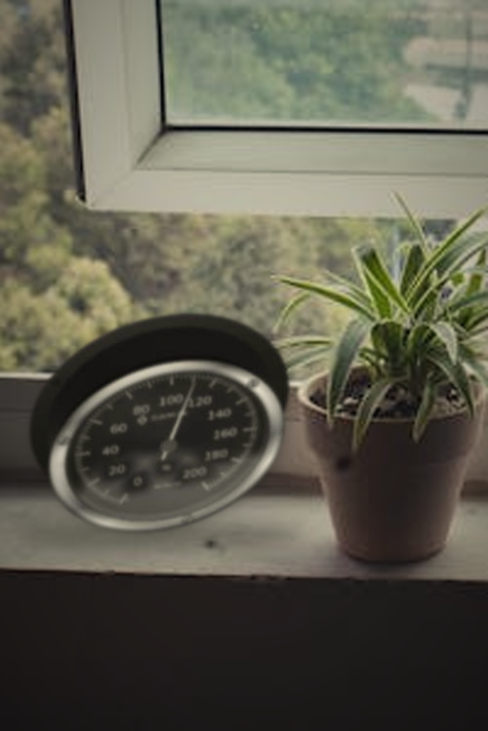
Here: 110 lb
